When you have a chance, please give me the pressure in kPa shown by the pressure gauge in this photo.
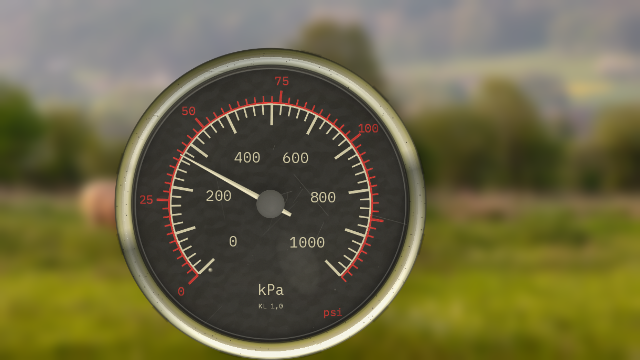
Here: 270 kPa
